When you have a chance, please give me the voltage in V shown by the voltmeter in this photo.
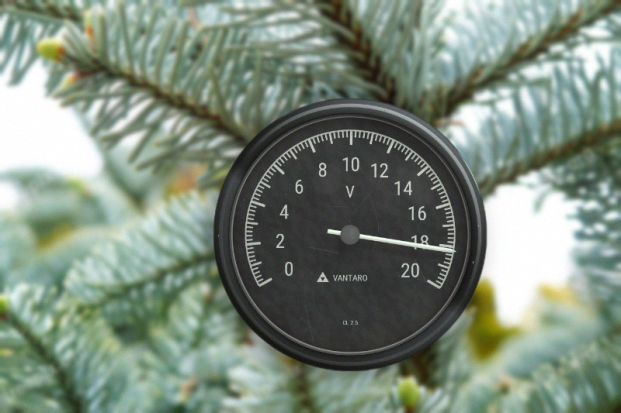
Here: 18.2 V
